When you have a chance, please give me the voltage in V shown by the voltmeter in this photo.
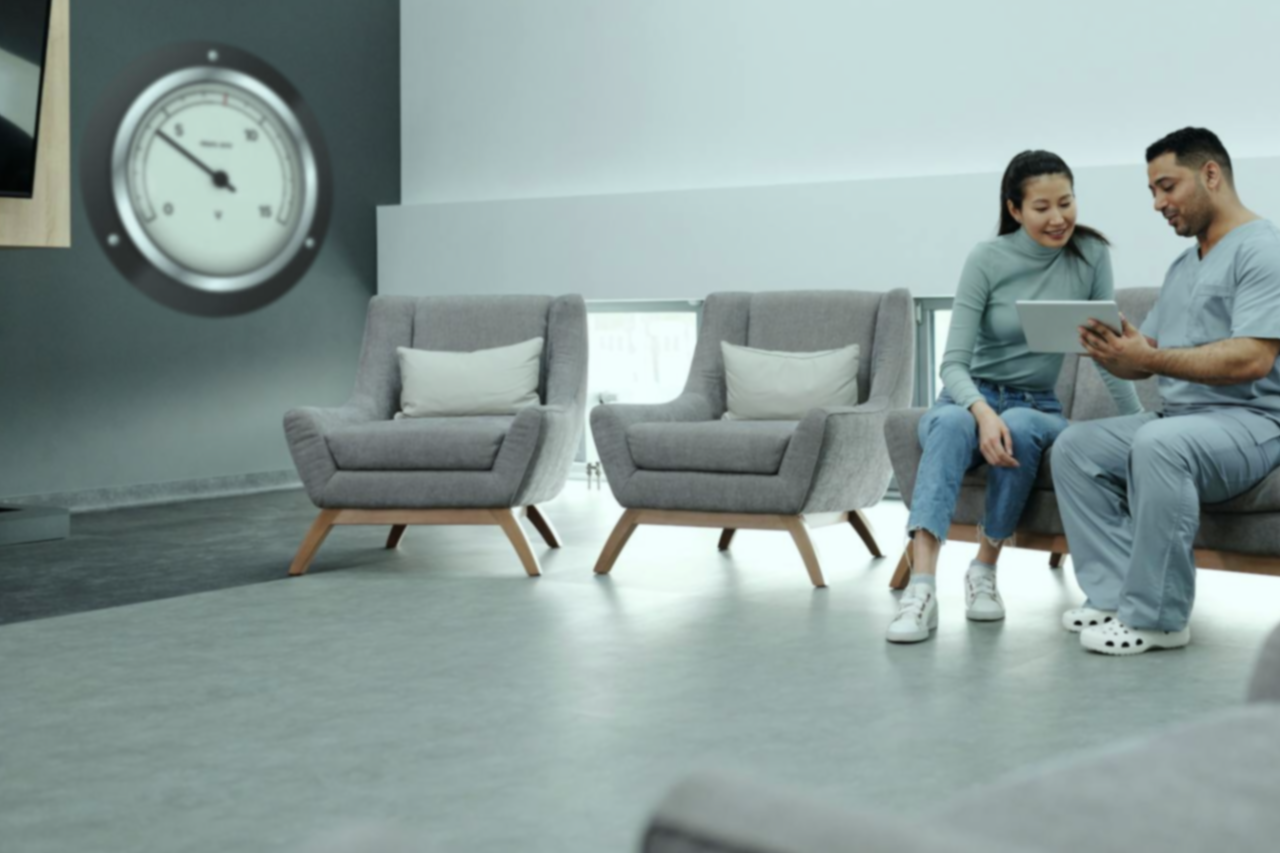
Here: 4 V
